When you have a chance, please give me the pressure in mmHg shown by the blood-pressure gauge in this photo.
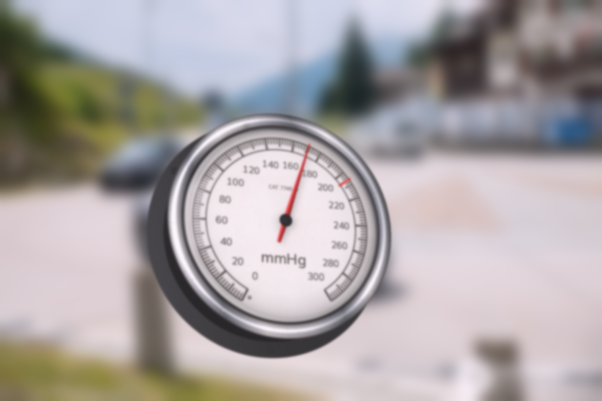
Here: 170 mmHg
